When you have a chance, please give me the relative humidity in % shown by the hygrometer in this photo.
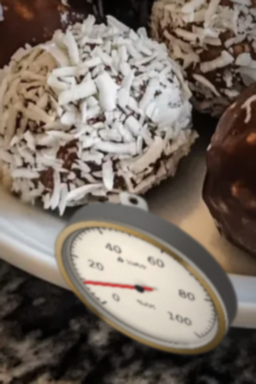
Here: 10 %
